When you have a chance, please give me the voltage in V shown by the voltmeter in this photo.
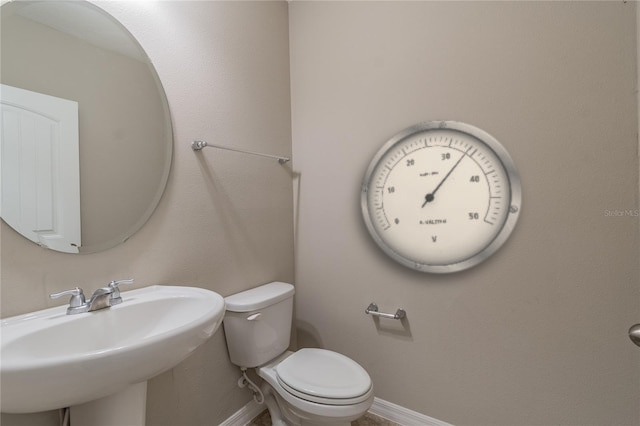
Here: 34 V
